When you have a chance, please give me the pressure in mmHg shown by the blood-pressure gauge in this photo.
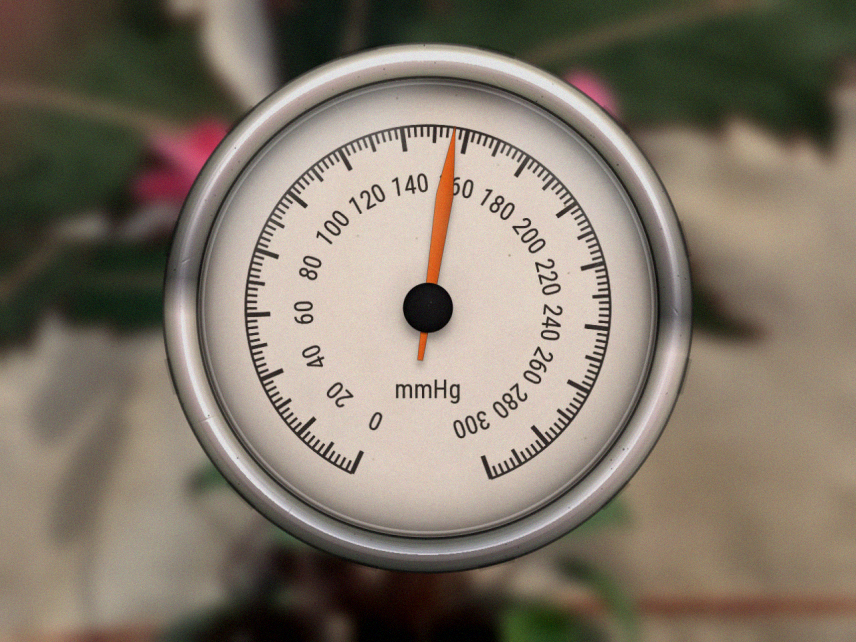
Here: 156 mmHg
